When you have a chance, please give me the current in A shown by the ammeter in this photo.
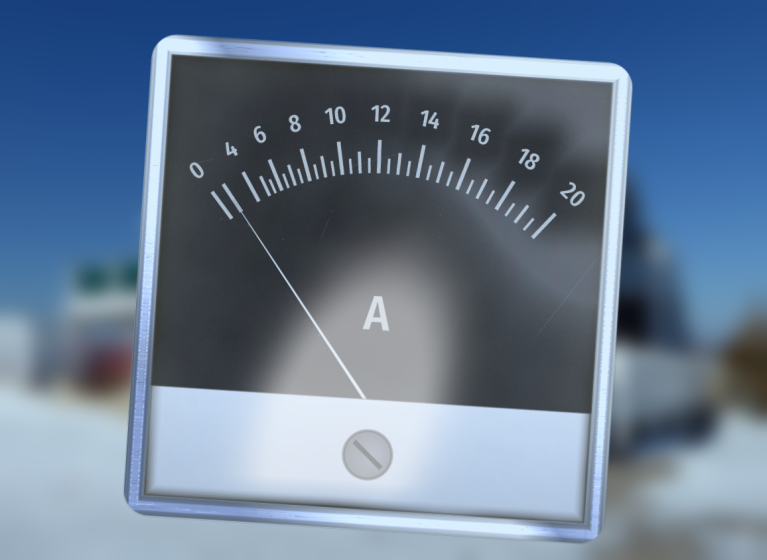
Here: 2 A
